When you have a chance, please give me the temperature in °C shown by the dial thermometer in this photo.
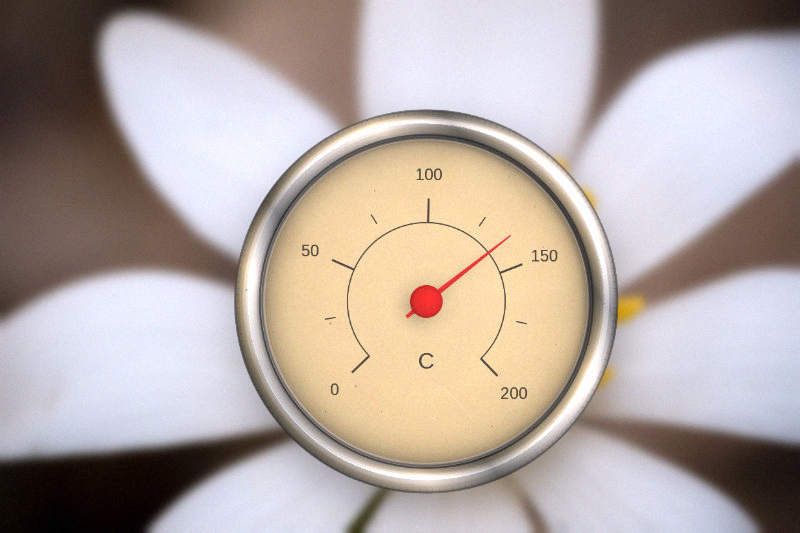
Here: 137.5 °C
